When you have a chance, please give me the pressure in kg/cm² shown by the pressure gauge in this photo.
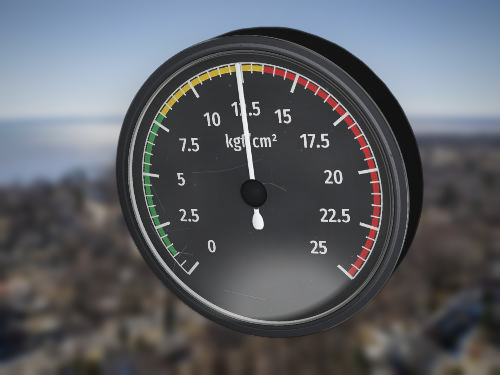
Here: 12.5 kg/cm²
